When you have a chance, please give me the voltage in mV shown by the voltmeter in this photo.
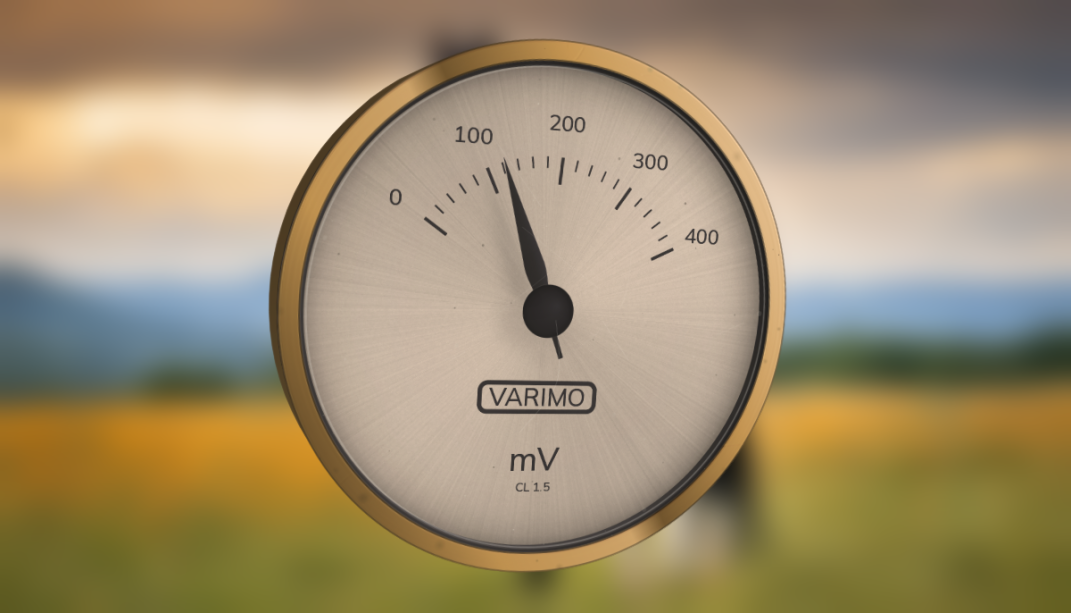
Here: 120 mV
